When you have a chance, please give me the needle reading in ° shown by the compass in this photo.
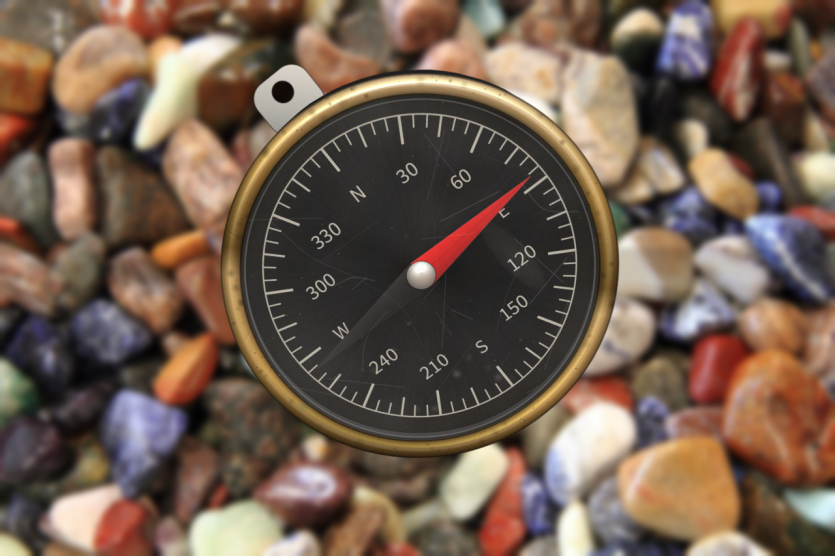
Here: 85 °
